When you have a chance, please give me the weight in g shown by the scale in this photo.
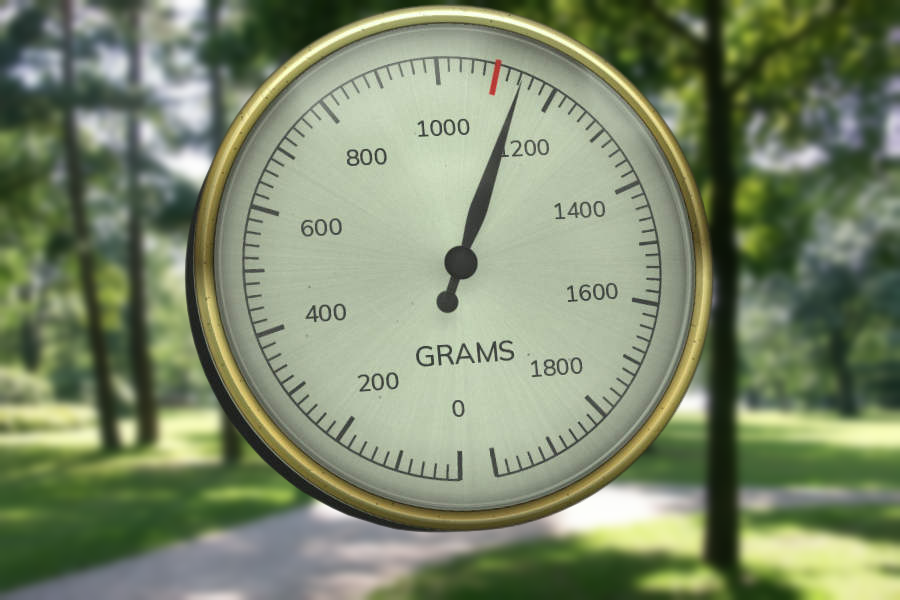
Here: 1140 g
